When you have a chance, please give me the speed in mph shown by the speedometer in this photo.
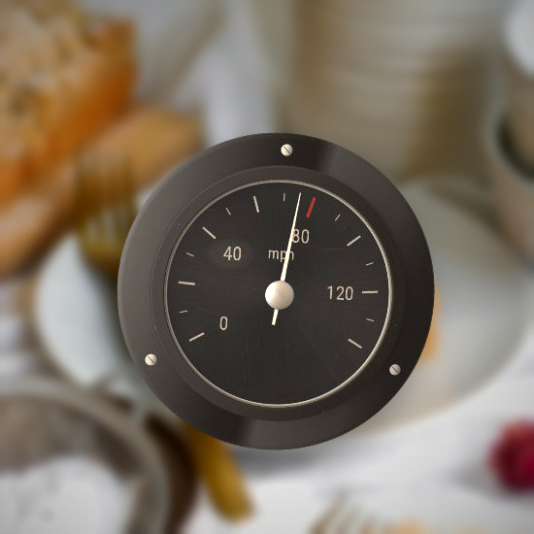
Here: 75 mph
